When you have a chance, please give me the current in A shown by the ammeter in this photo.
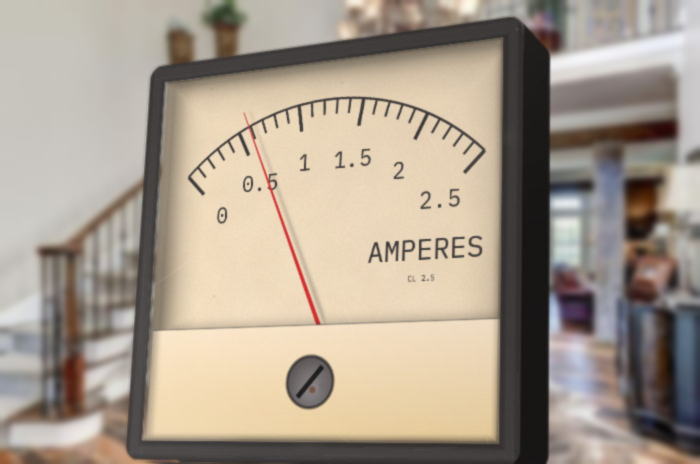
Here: 0.6 A
